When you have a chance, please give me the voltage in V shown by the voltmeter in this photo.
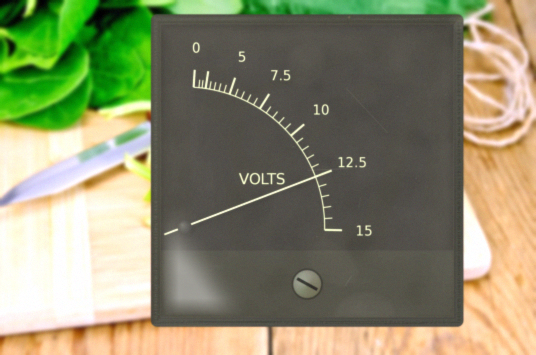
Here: 12.5 V
